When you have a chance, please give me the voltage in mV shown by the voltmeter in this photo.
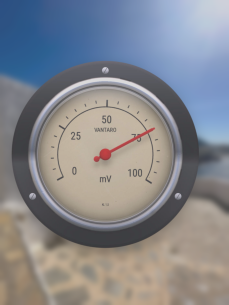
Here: 75 mV
